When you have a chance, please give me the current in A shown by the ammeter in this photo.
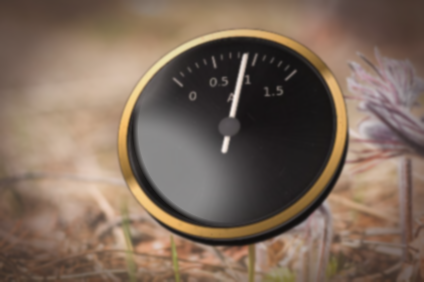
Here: 0.9 A
